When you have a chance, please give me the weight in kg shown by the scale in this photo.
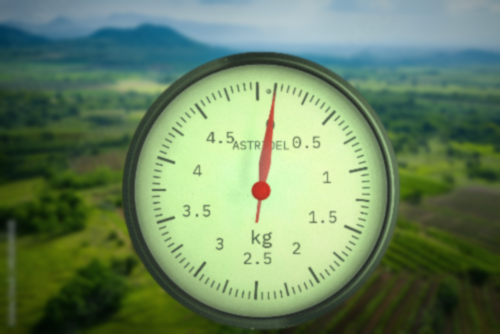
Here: 0 kg
